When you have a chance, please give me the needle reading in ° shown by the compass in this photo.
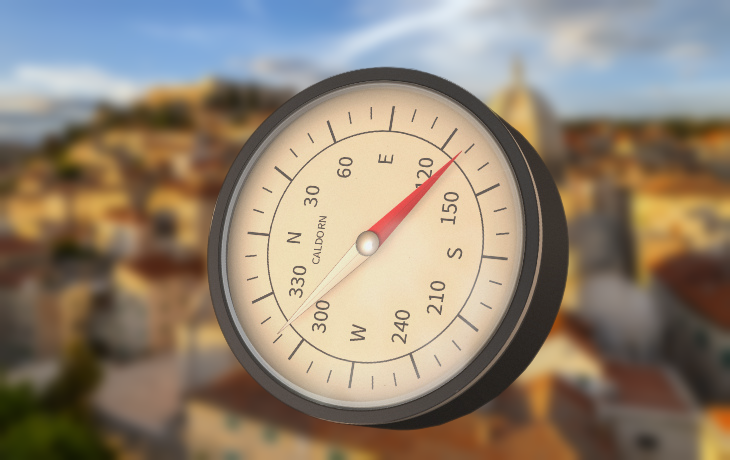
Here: 130 °
